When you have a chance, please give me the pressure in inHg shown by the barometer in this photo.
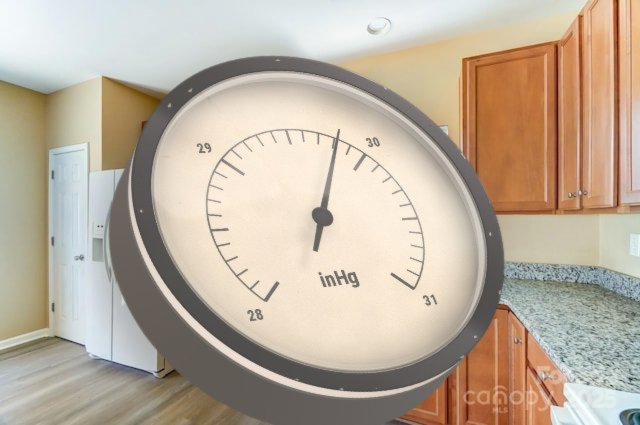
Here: 29.8 inHg
